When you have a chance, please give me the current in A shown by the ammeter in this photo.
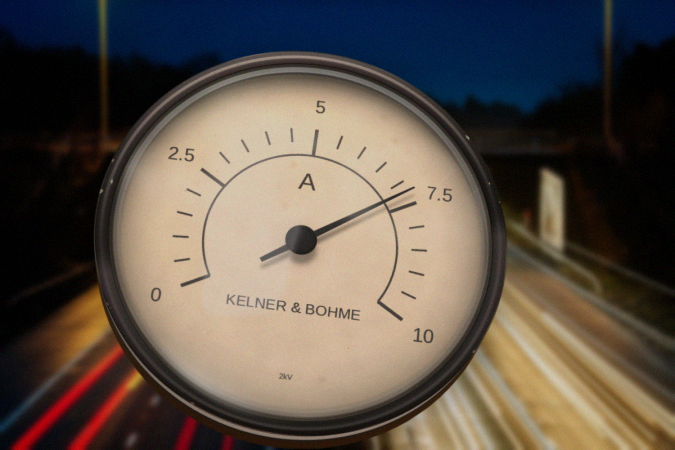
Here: 7.25 A
